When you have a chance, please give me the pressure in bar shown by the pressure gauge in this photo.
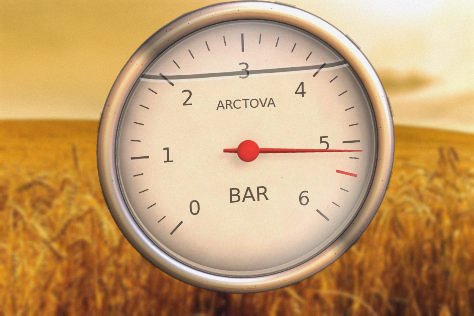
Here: 5.1 bar
